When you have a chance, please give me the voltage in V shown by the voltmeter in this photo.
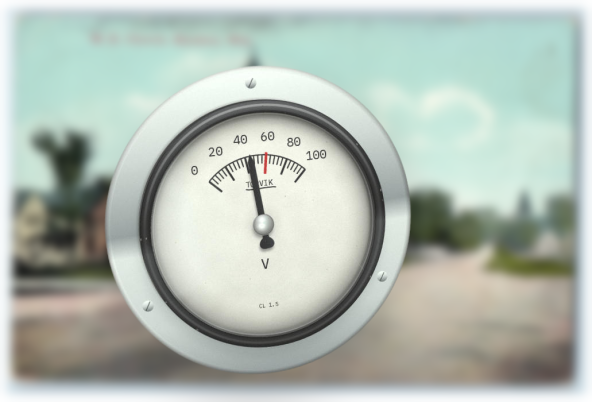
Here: 44 V
